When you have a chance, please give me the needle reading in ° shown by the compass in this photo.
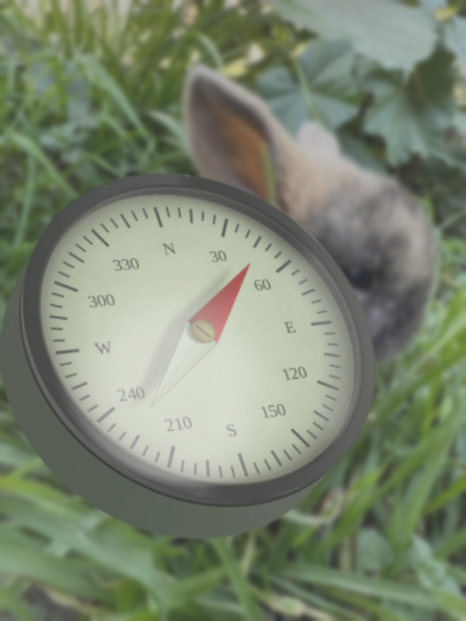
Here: 47.5 °
